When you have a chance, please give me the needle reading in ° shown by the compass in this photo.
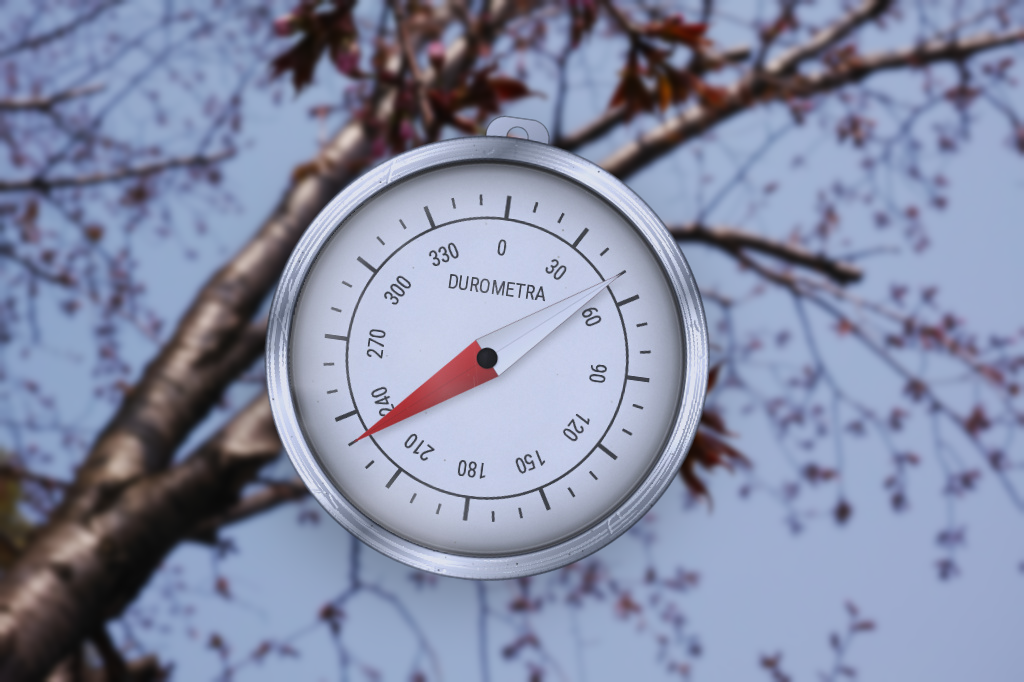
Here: 230 °
